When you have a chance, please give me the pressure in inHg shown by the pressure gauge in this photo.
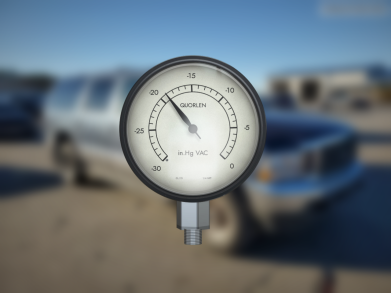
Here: -19 inHg
